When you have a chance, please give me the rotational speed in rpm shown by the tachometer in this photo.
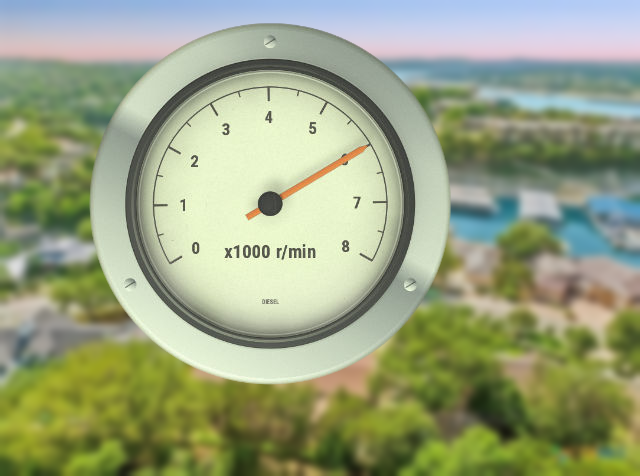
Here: 6000 rpm
